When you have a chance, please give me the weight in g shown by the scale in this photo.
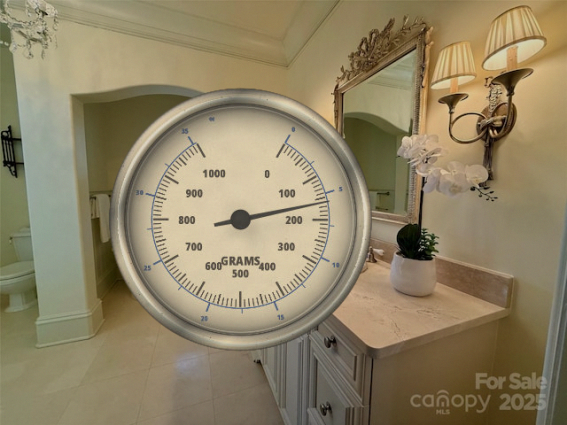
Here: 160 g
